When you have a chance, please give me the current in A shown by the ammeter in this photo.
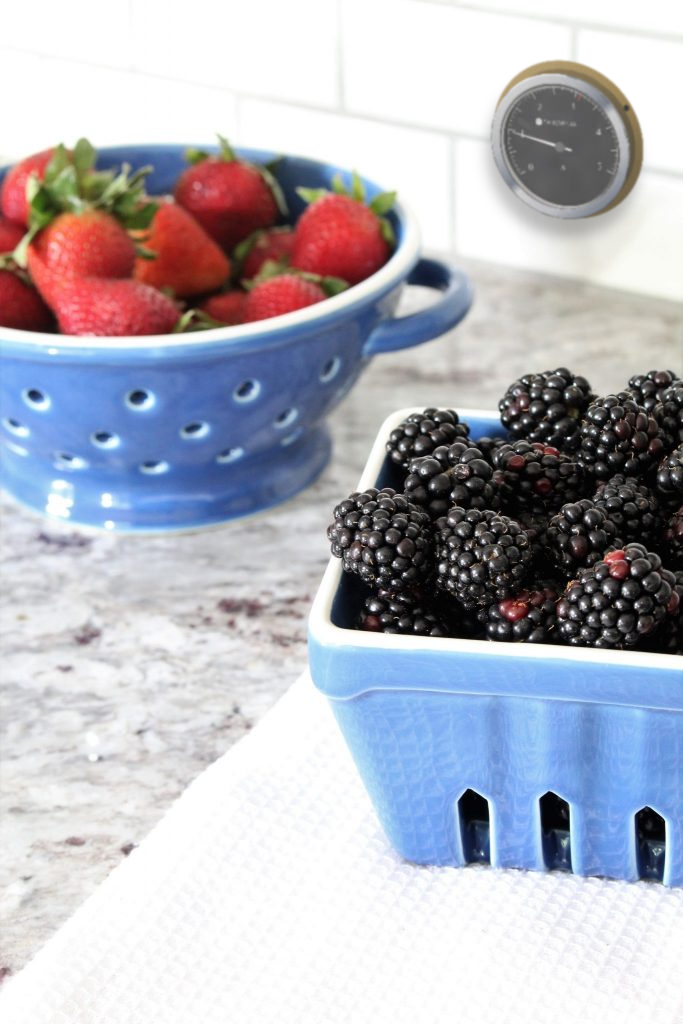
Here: 1 A
